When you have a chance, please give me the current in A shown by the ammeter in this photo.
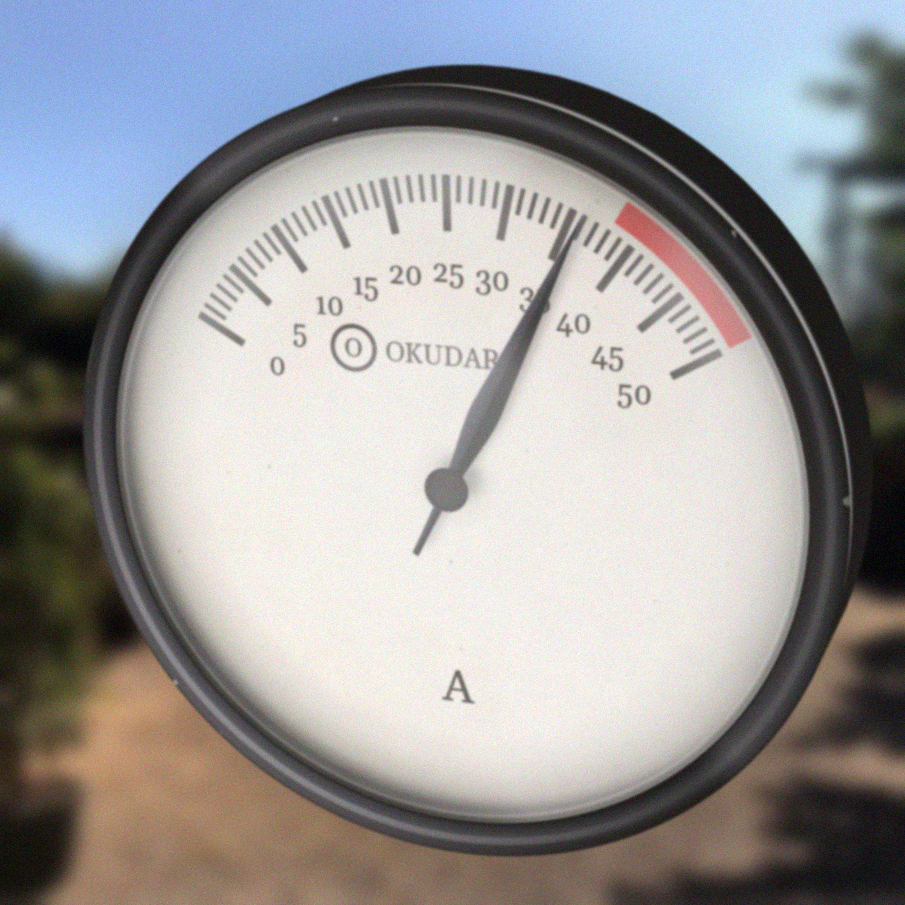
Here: 36 A
